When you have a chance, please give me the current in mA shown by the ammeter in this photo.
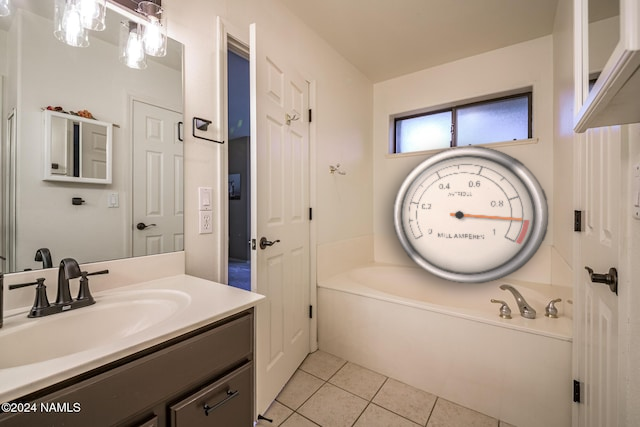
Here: 0.9 mA
